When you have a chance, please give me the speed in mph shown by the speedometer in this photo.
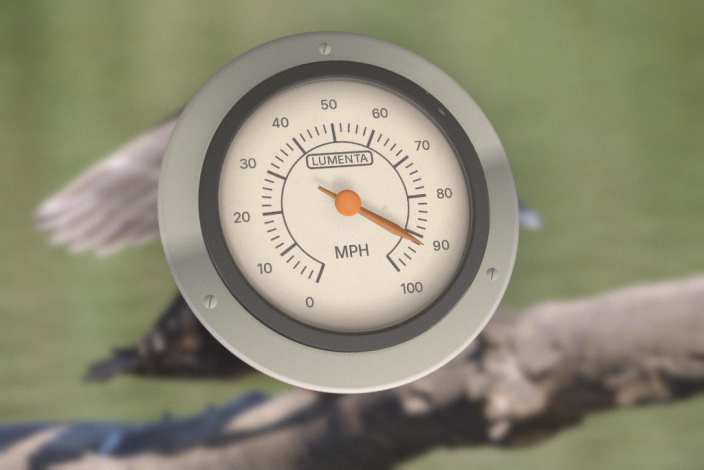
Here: 92 mph
